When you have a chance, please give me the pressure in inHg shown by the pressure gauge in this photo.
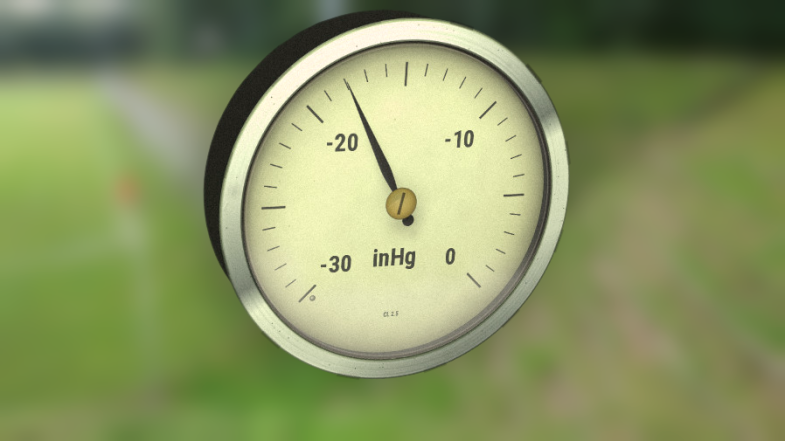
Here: -18 inHg
